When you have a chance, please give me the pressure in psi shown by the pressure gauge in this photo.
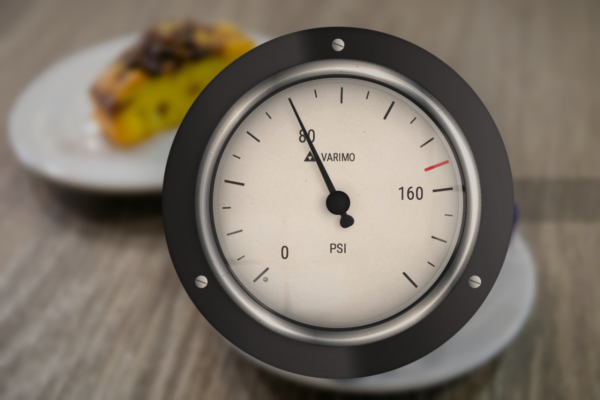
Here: 80 psi
